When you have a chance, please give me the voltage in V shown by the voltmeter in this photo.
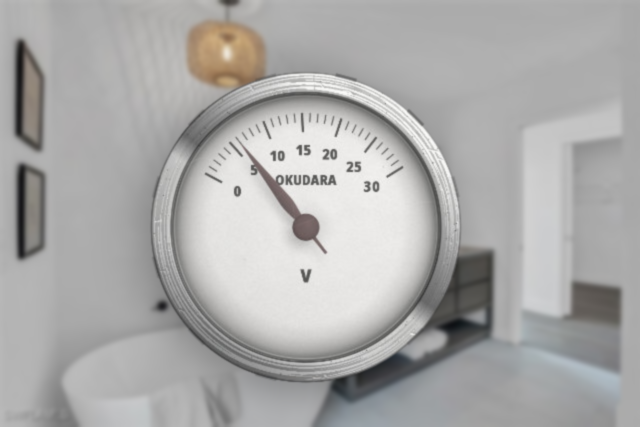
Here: 6 V
